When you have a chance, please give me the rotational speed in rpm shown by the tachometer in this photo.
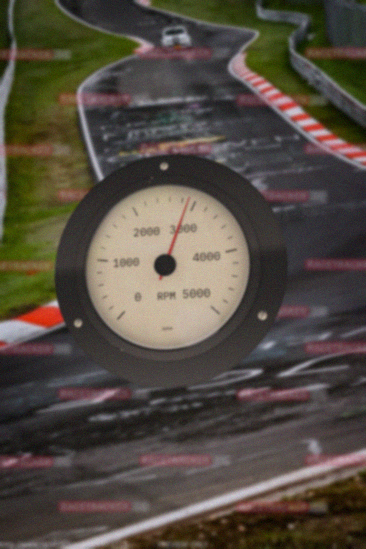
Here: 2900 rpm
